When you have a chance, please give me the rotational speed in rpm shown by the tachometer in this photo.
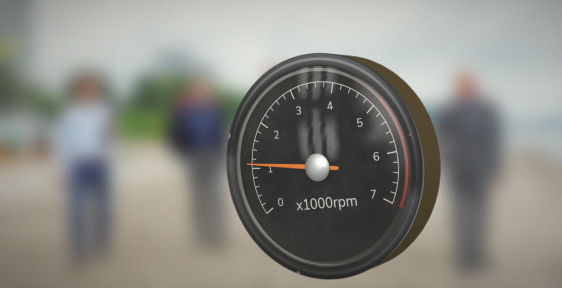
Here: 1100 rpm
